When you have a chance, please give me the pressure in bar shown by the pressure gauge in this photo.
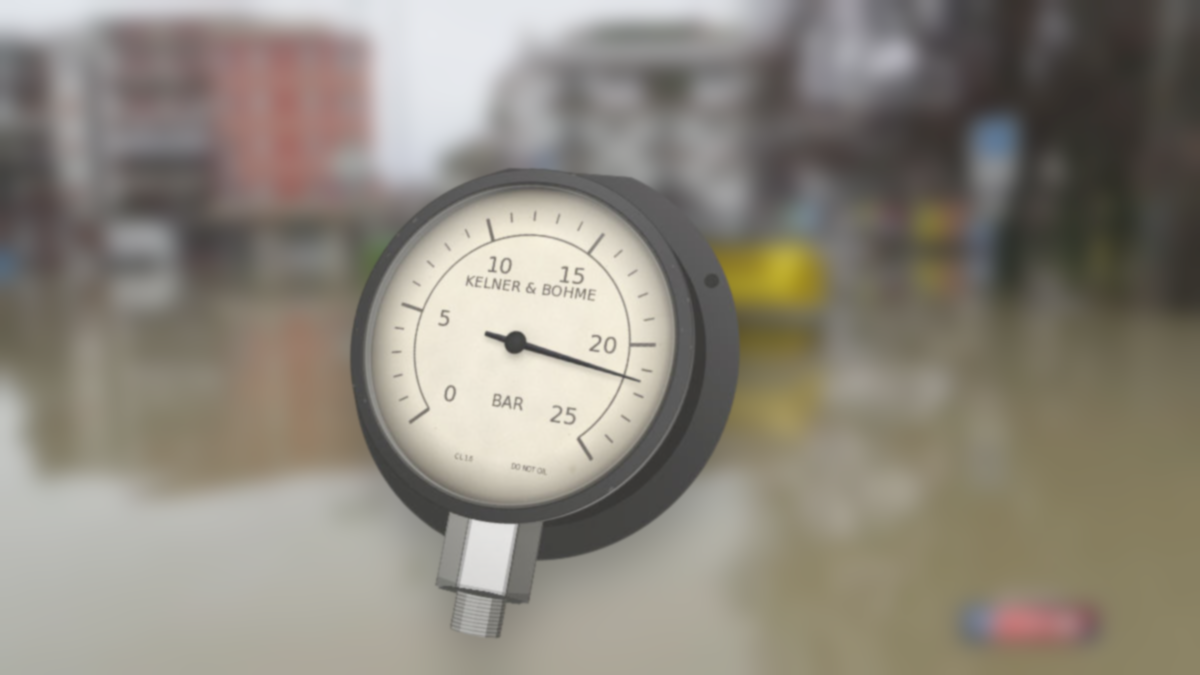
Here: 21.5 bar
